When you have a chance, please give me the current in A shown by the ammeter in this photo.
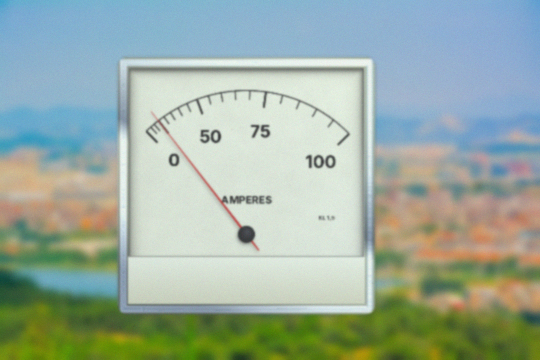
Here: 25 A
